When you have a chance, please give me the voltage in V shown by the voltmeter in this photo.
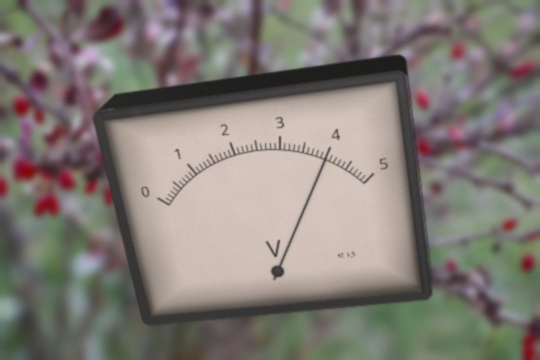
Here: 4 V
